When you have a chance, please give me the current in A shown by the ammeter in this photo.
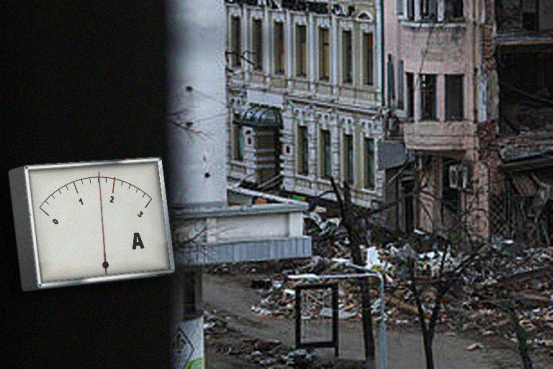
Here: 1.6 A
